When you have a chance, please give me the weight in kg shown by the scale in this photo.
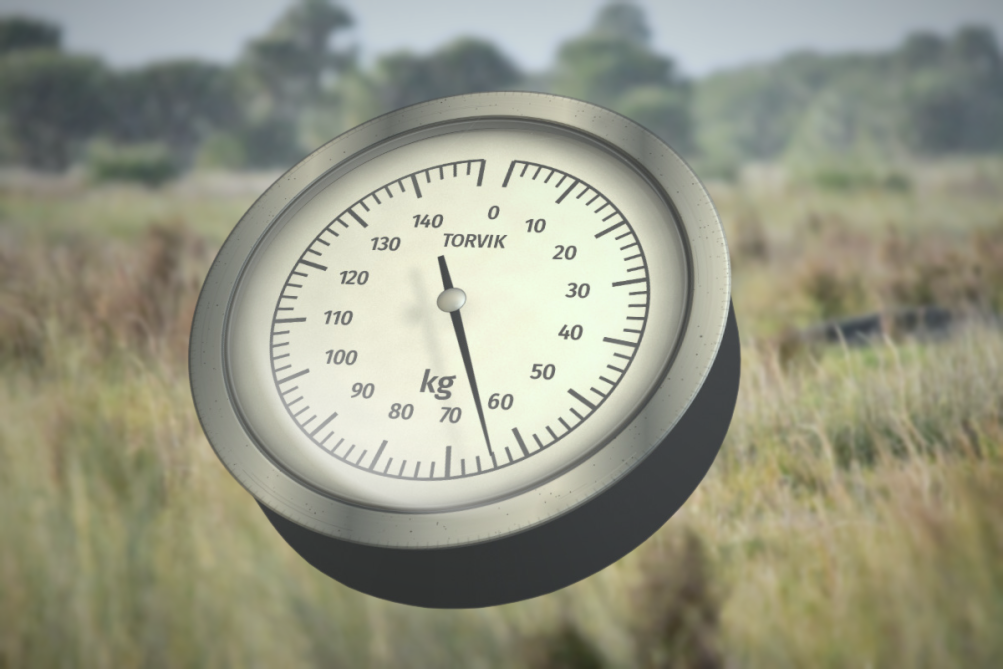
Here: 64 kg
